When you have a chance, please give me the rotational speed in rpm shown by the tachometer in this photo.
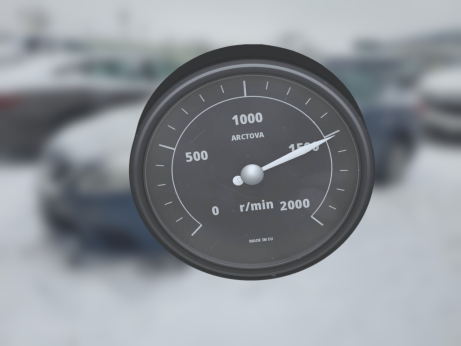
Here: 1500 rpm
